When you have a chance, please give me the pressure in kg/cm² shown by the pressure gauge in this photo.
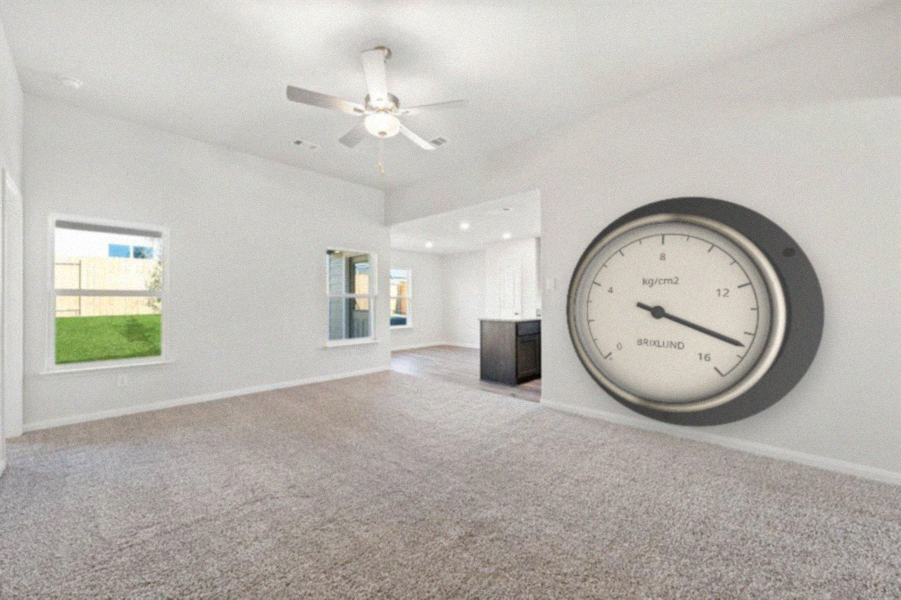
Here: 14.5 kg/cm²
